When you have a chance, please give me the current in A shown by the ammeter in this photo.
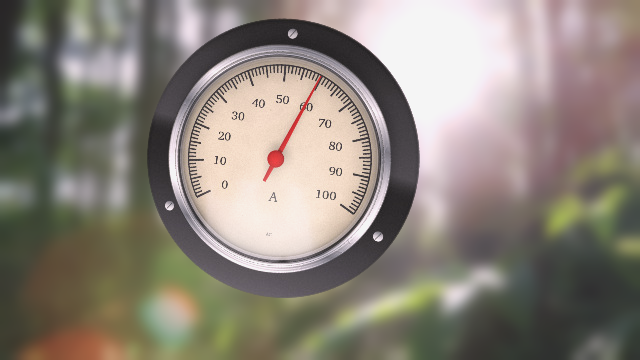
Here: 60 A
